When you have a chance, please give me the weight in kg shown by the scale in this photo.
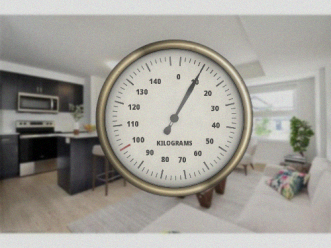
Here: 10 kg
